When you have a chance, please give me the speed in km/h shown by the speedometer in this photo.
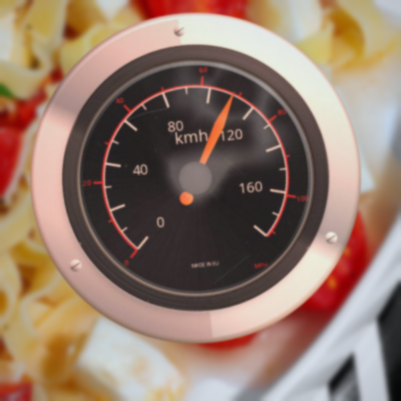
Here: 110 km/h
